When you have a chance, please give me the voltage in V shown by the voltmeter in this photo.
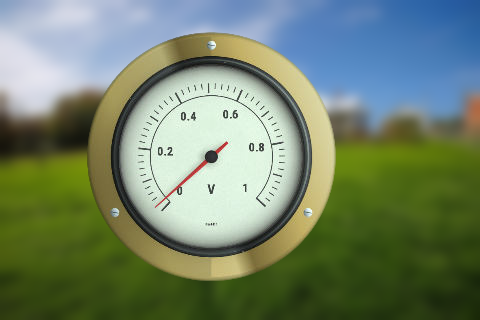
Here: 0.02 V
